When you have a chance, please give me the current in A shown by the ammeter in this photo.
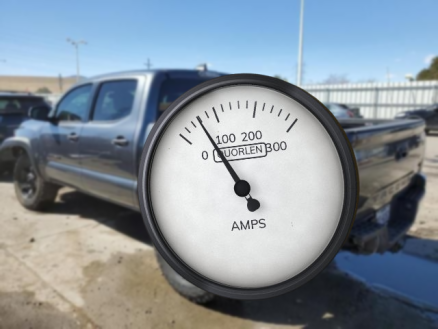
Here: 60 A
